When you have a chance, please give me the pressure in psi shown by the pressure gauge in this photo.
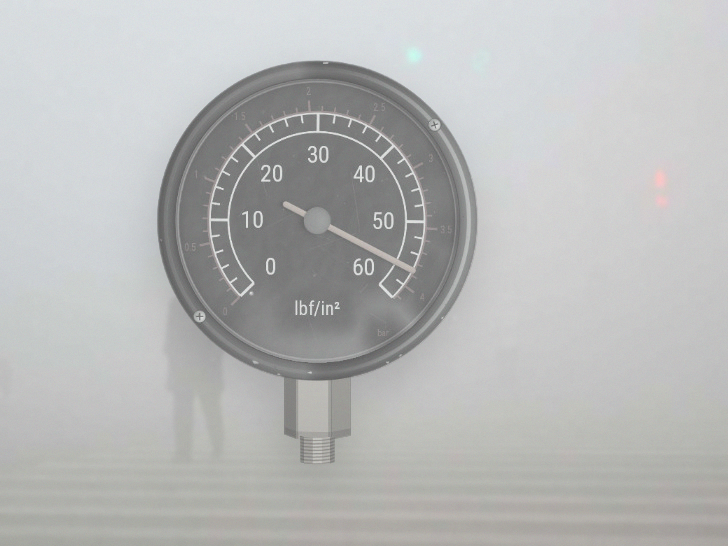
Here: 56 psi
